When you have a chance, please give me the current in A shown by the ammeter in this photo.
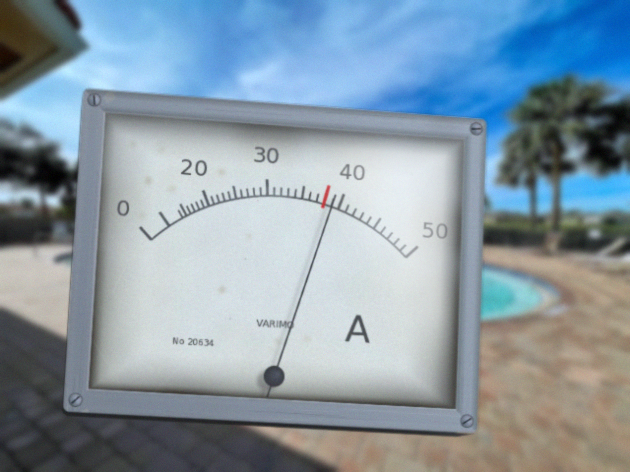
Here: 39 A
